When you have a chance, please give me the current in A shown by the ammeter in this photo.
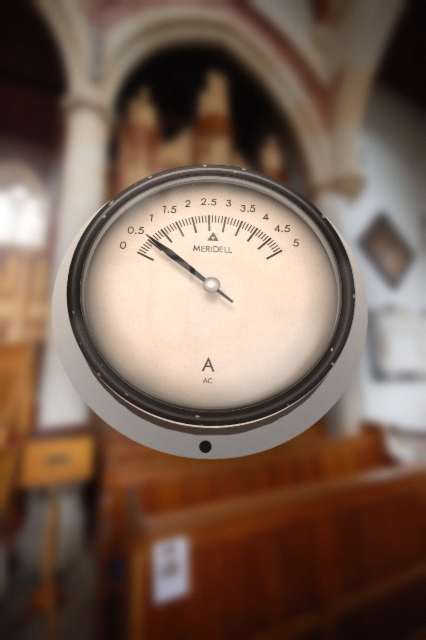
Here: 0.5 A
